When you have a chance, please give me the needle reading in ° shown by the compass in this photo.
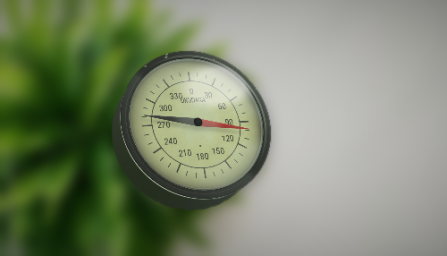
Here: 100 °
